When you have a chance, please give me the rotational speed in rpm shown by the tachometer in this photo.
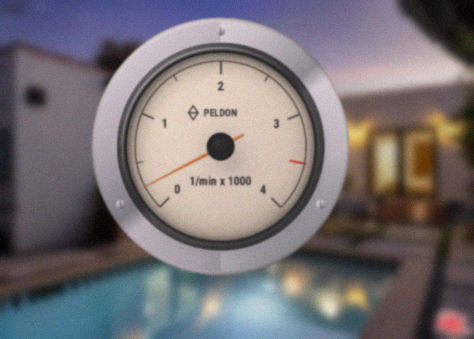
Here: 250 rpm
